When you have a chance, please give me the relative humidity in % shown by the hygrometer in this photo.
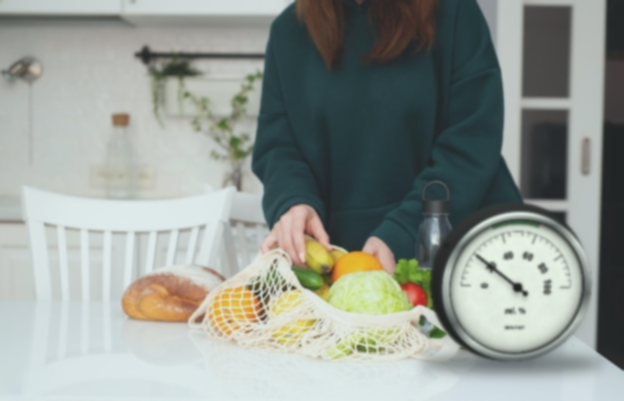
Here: 20 %
